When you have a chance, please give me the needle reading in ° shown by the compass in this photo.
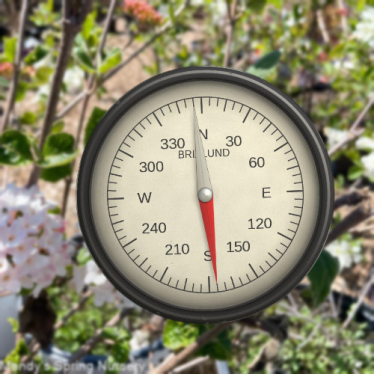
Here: 175 °
